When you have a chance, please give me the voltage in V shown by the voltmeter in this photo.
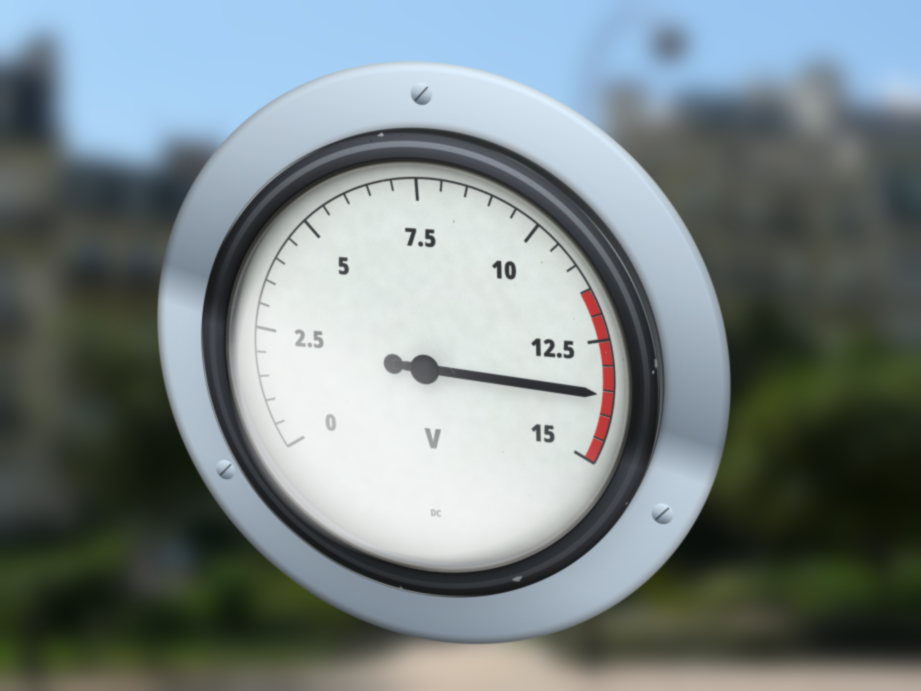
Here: 13.5 V
